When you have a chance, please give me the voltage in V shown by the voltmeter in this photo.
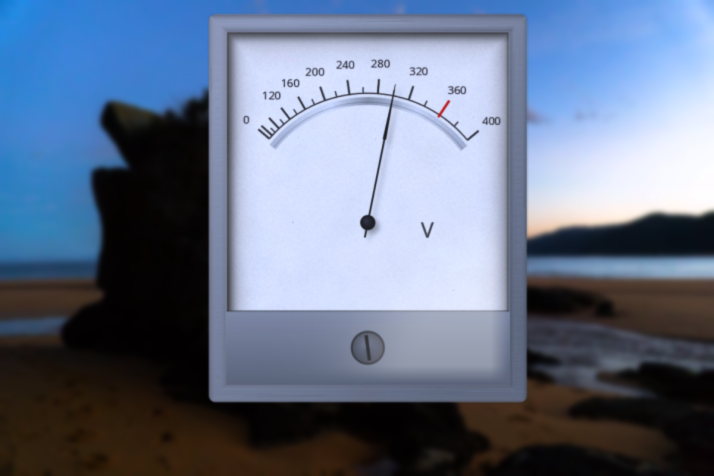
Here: 300 V
